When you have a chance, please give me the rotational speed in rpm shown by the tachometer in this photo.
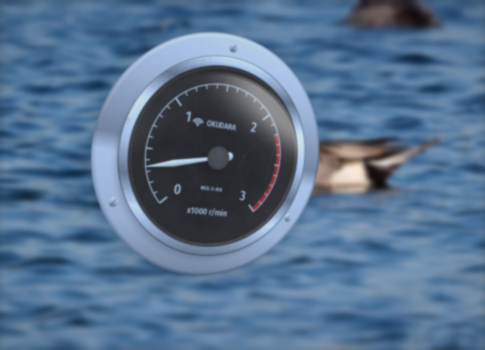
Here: 350 rpm
